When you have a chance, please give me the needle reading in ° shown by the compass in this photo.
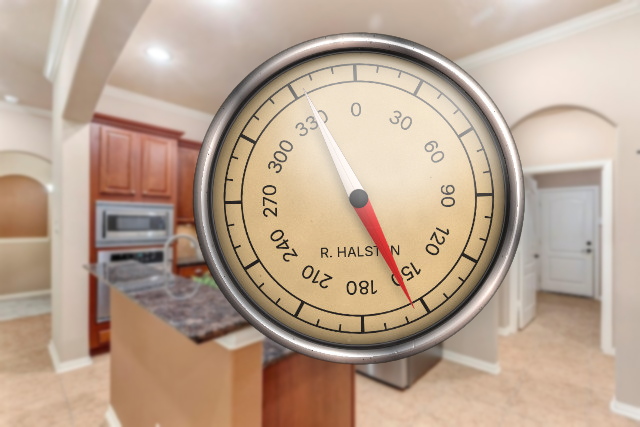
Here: 155 °
